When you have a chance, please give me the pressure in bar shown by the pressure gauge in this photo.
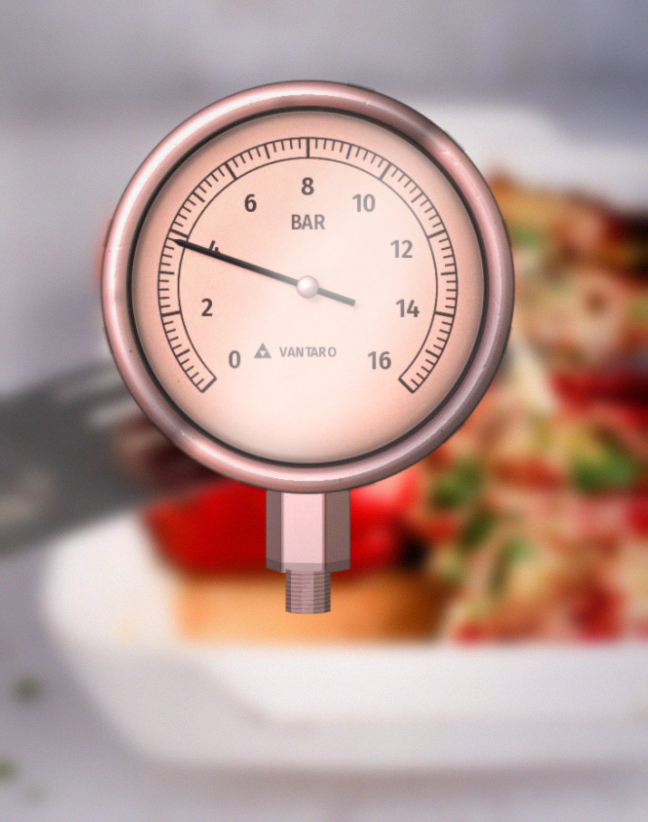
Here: 3.8 bar
